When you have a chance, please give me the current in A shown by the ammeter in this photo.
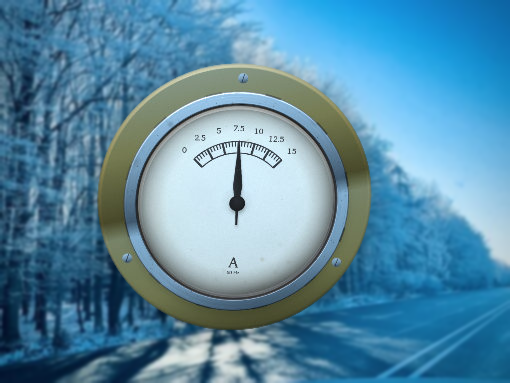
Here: 7.5 A
